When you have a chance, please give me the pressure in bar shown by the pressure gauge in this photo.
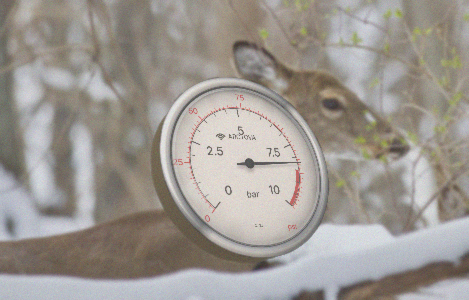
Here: 8.25 bar
